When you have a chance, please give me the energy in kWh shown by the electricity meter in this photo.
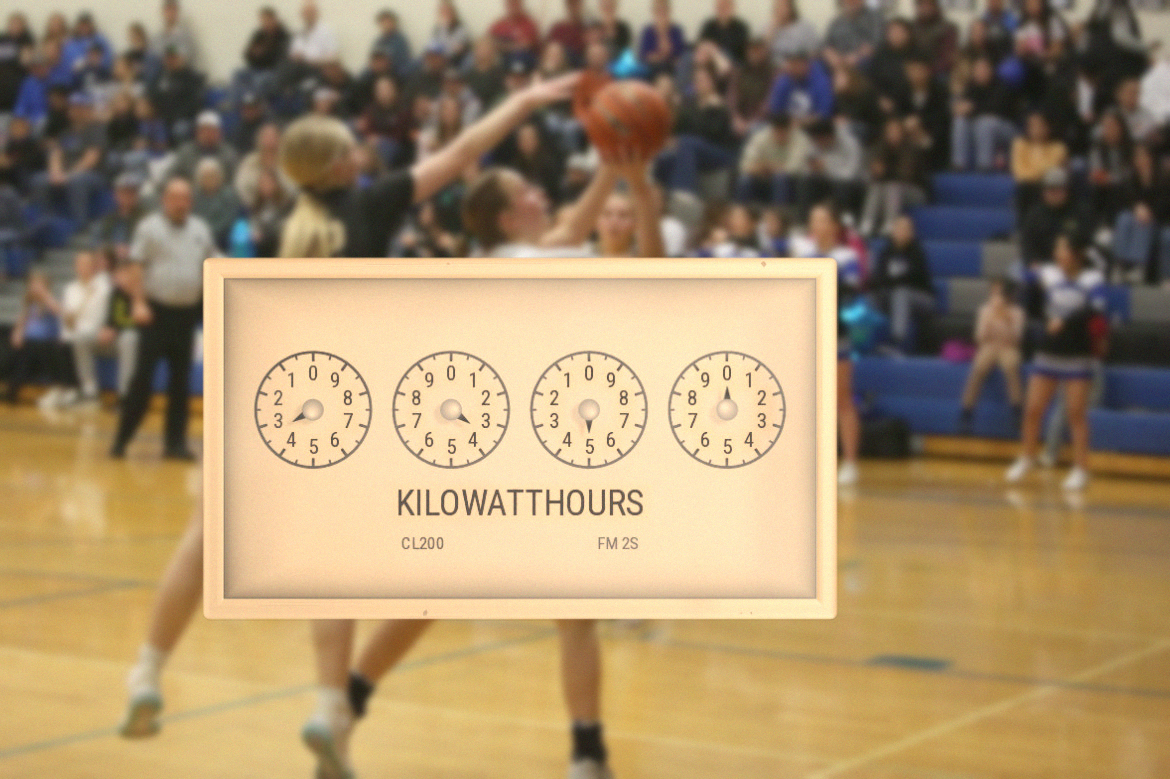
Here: 3350 kWh
